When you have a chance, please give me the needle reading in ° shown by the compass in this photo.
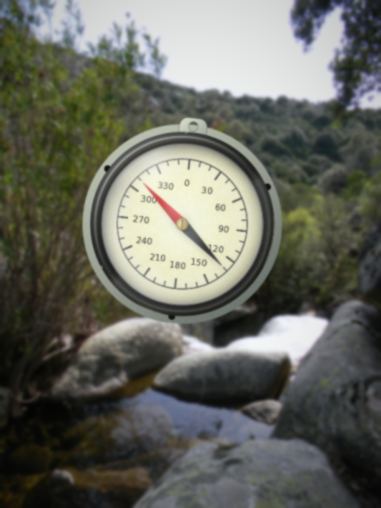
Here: 310 °
